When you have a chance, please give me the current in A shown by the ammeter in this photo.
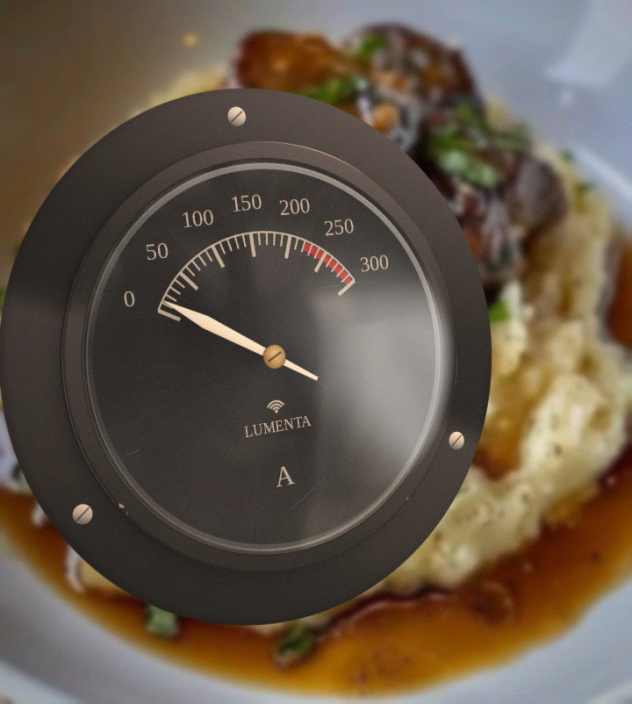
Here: 10 A
